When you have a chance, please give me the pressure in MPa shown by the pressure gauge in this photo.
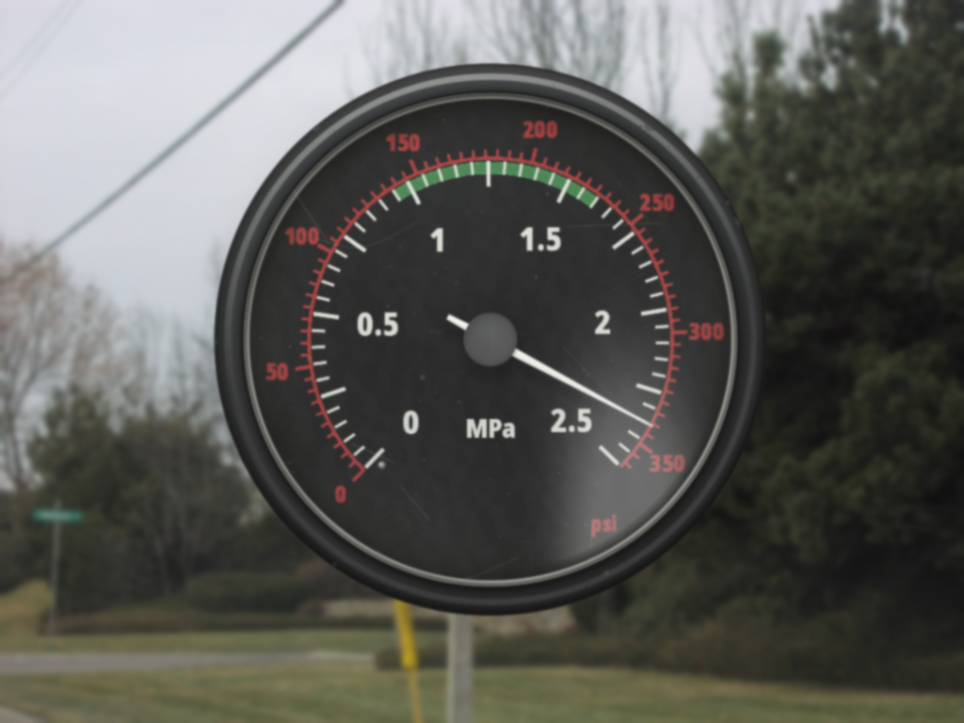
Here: 2.35 MPa
